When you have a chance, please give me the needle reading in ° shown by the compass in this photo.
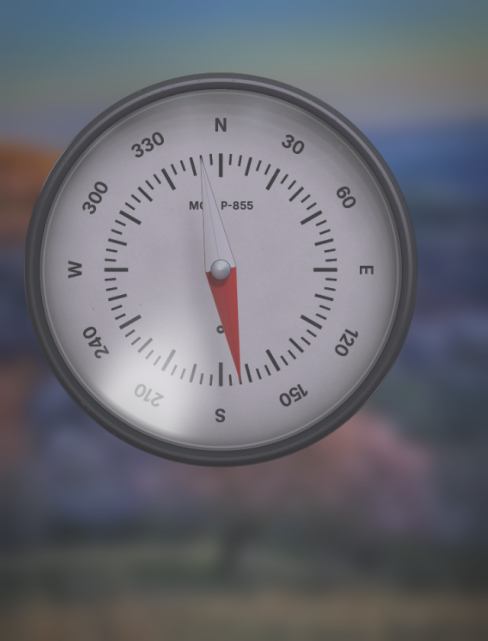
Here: 170 °
